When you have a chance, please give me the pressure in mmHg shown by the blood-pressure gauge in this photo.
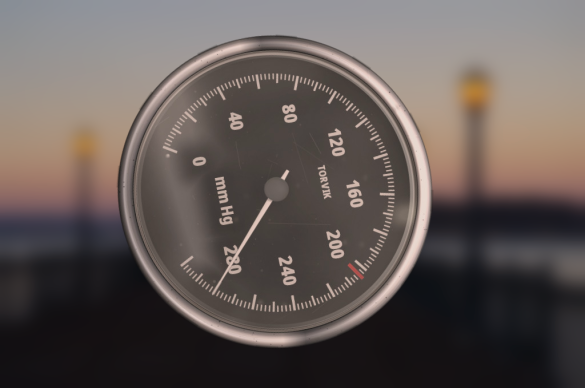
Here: 280 mmHg
